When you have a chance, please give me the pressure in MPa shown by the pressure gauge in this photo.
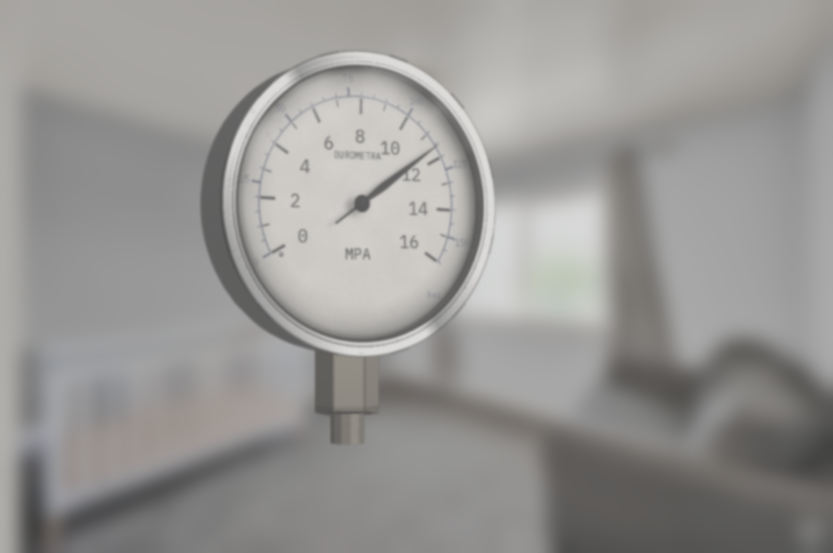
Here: 11.5 MPa
